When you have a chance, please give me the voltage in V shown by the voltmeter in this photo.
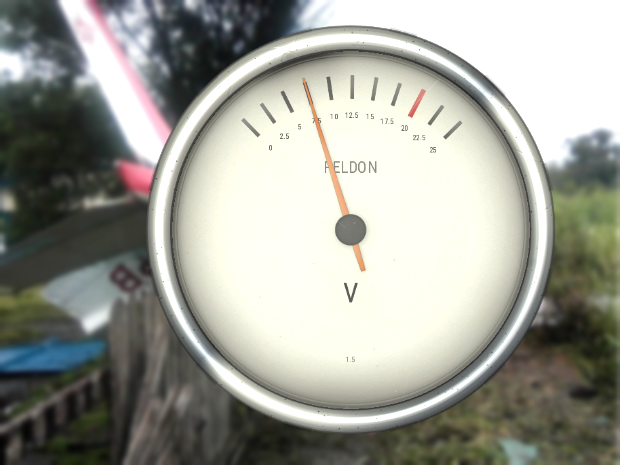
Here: 7.5 V
